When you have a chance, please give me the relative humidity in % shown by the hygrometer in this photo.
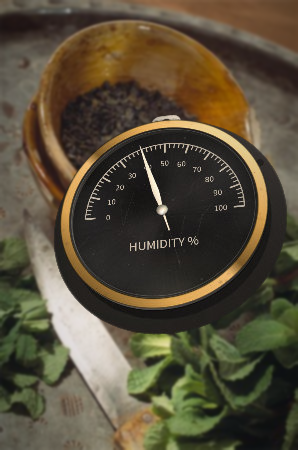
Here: 40 %
